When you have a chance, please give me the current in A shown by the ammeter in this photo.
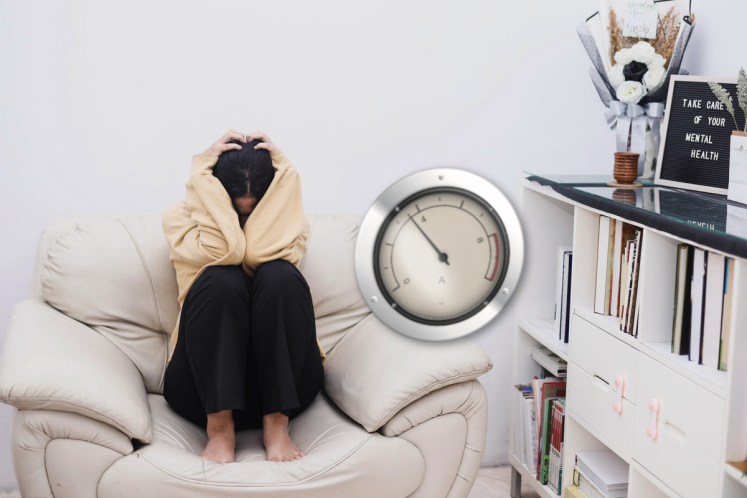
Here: 3.5 A
